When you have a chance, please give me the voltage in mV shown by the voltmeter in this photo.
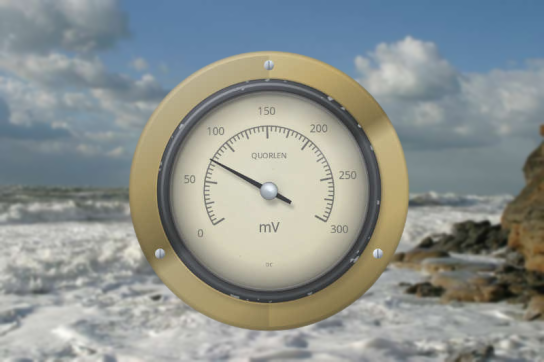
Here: 75 mV
